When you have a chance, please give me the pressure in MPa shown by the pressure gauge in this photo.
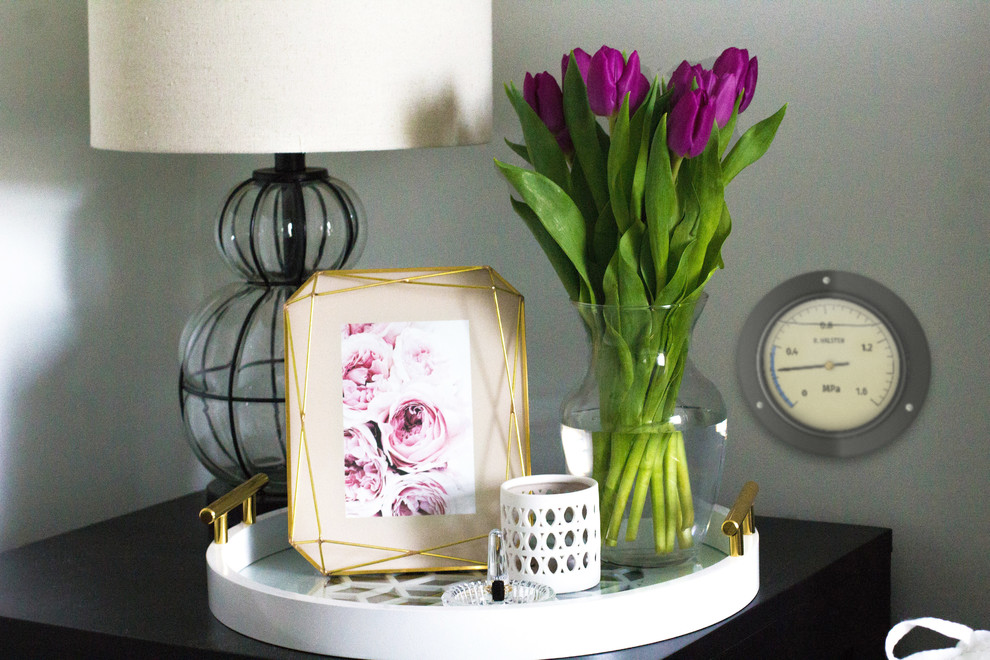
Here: 0.25 MPa
